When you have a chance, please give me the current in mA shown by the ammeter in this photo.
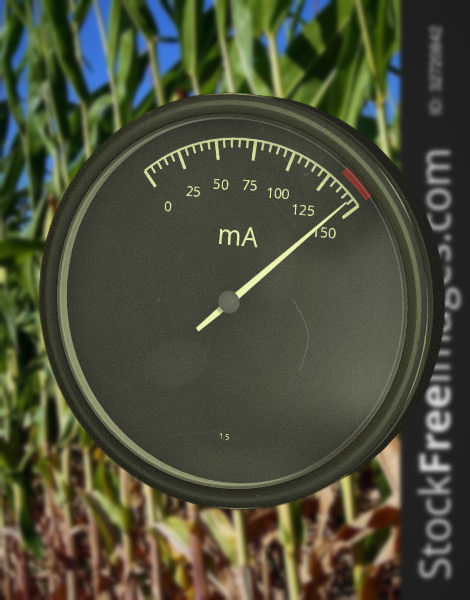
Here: 145 mA
